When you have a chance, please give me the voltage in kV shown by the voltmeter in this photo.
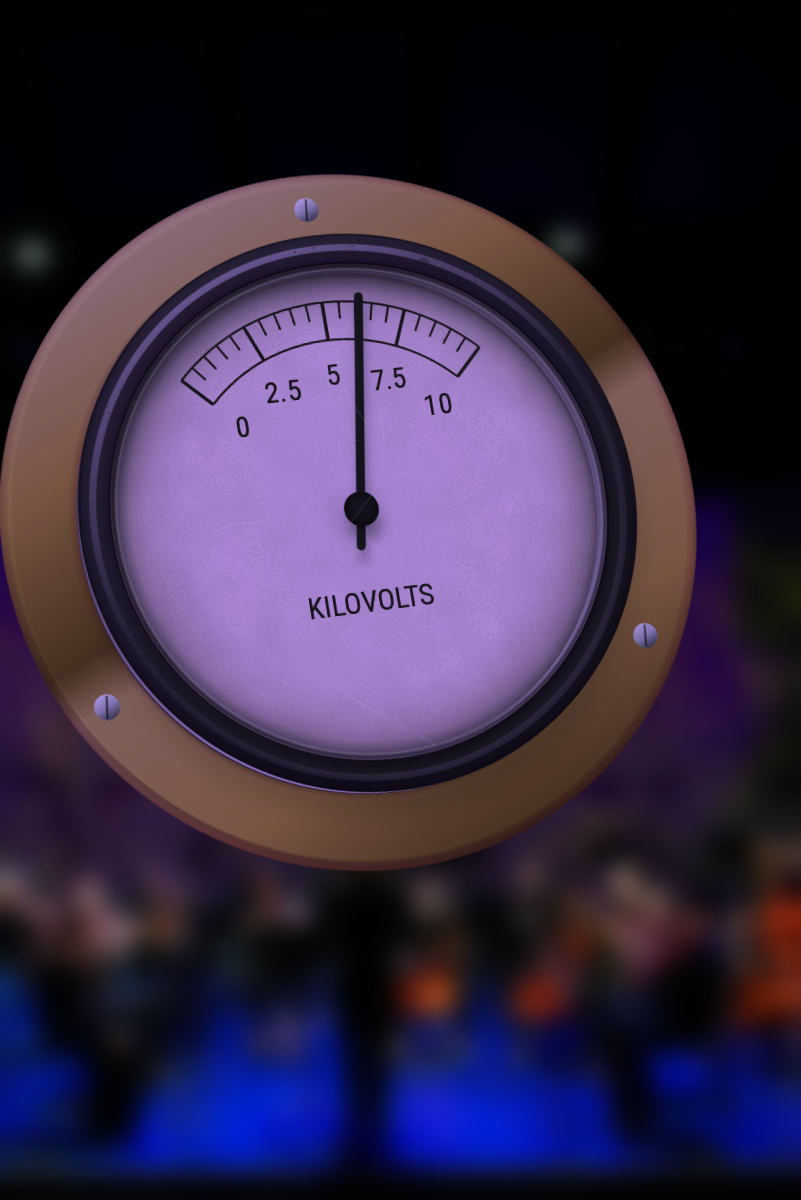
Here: 6 kV
